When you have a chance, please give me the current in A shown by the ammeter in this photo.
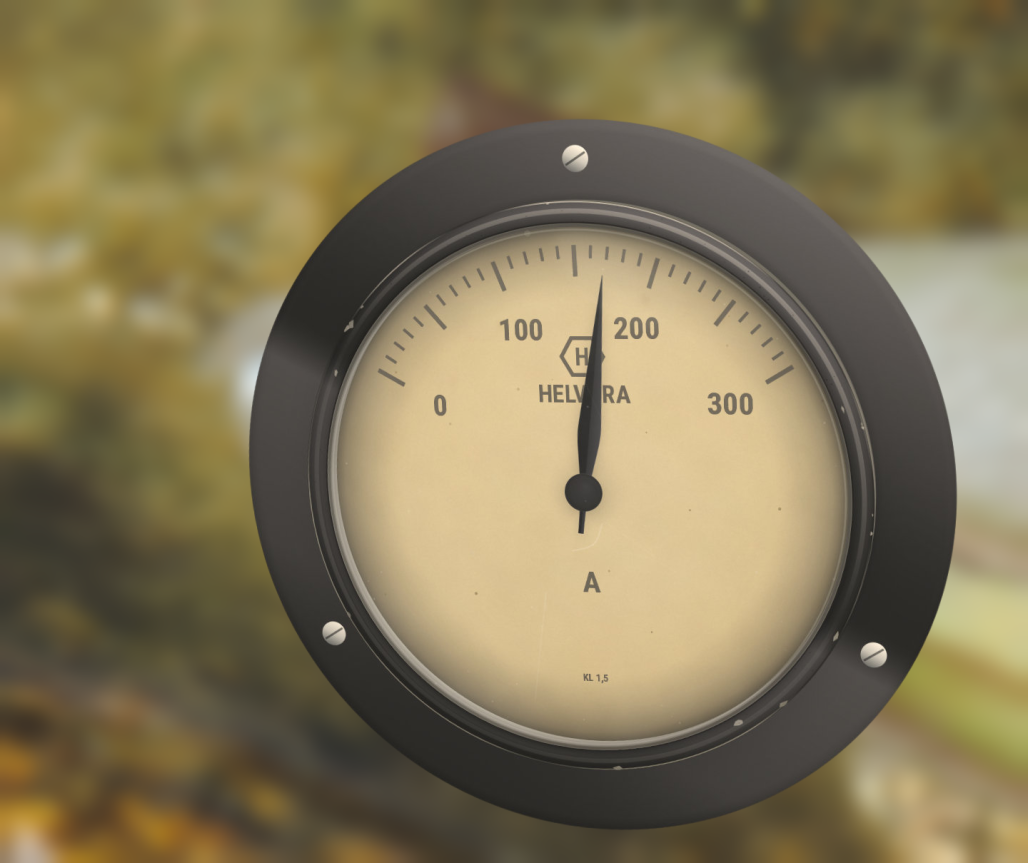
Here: 170 A
